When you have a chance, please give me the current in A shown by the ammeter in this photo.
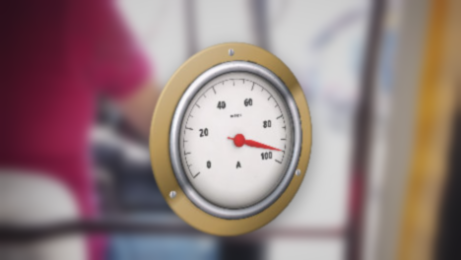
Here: 95 A
